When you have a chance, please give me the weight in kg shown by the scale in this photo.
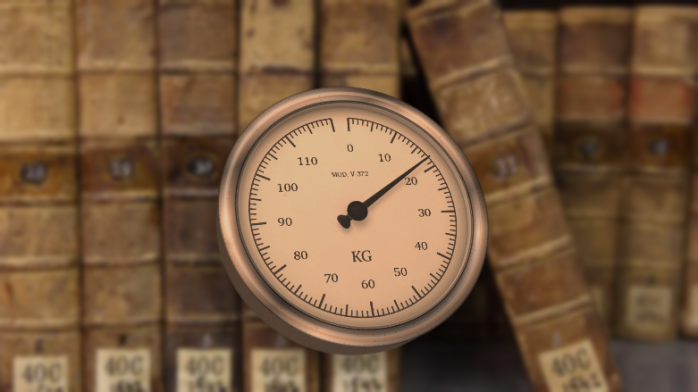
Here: 18 kg
